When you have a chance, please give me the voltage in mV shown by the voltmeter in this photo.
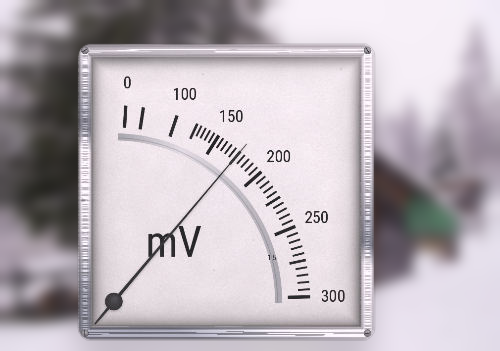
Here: 175 mV
